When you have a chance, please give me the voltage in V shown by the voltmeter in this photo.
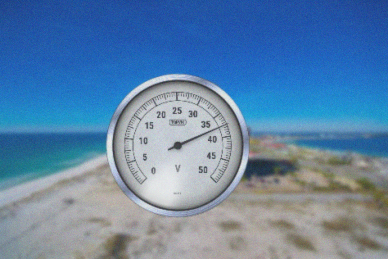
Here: 37.5 V
